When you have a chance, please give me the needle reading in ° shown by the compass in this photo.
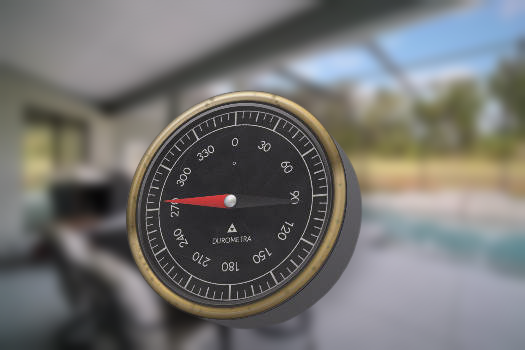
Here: 275 °
